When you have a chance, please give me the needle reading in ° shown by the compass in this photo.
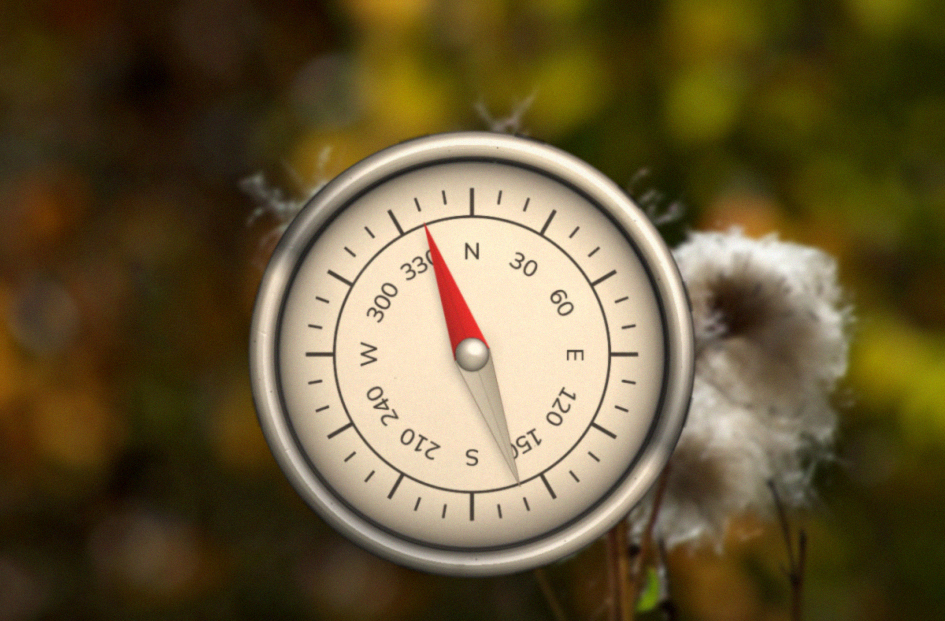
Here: 340 °
